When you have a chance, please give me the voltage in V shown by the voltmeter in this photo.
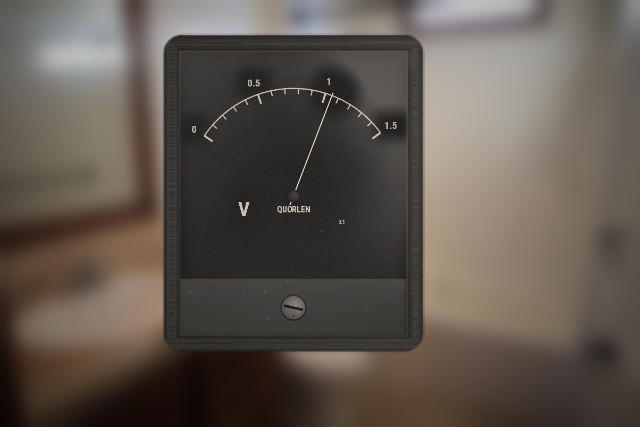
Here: 1.05 V
